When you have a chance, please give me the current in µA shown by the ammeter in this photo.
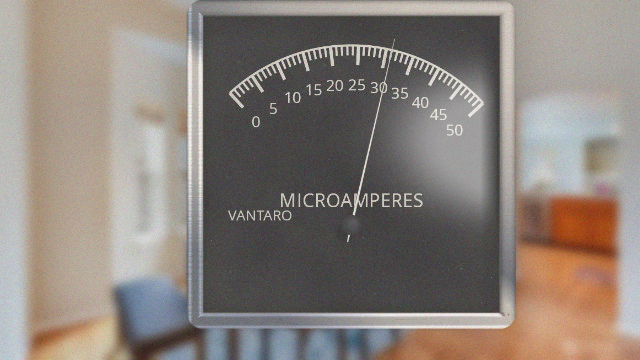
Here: 31 µA
